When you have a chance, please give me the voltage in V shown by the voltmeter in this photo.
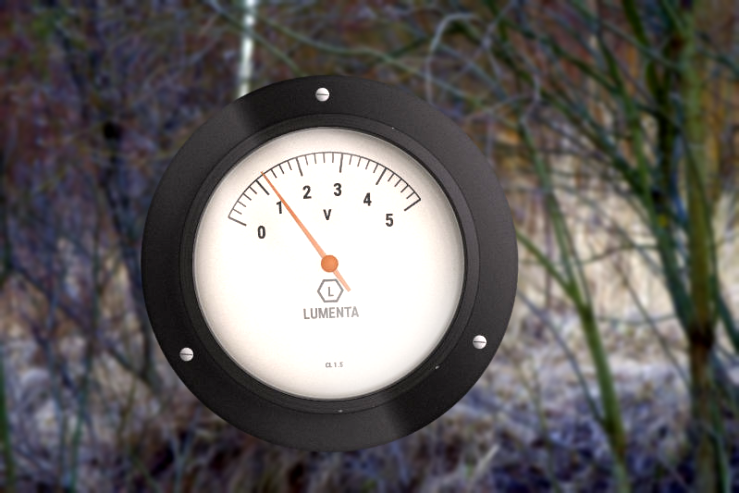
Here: 1.2 V
